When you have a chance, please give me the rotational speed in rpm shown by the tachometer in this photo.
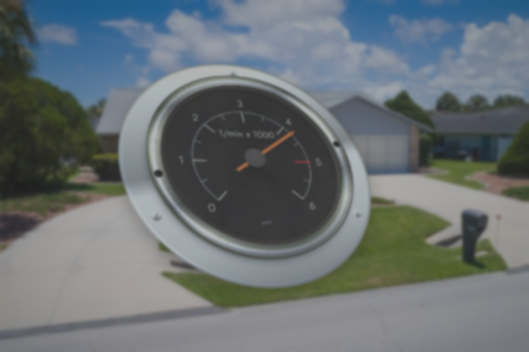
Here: 4250 rpm
